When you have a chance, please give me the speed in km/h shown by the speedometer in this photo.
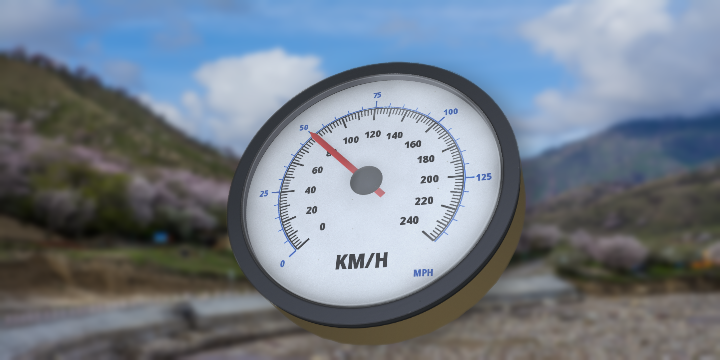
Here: 80 km/h
